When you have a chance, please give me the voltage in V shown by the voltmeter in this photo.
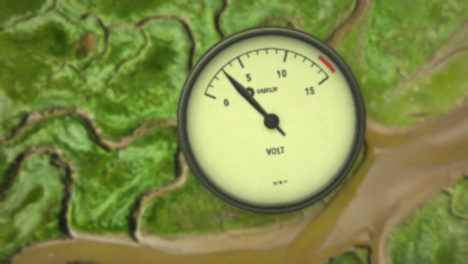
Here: 3 V
